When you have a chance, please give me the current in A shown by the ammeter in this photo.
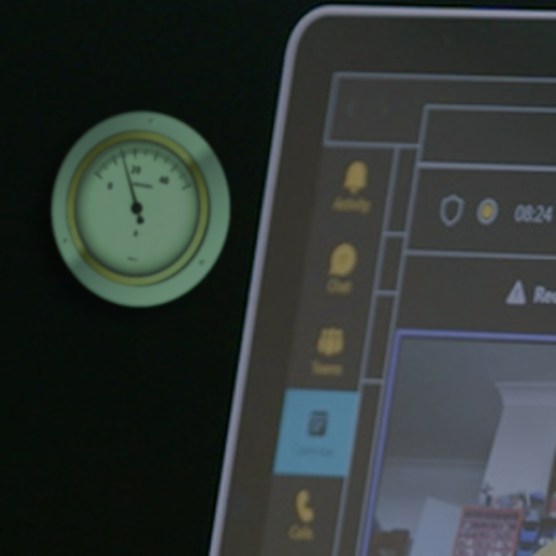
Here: 15 A
